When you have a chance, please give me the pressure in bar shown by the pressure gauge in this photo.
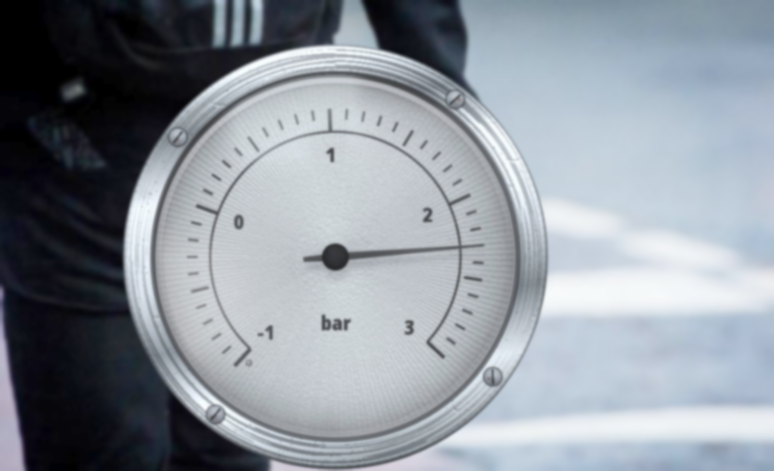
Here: 2.3 bar
